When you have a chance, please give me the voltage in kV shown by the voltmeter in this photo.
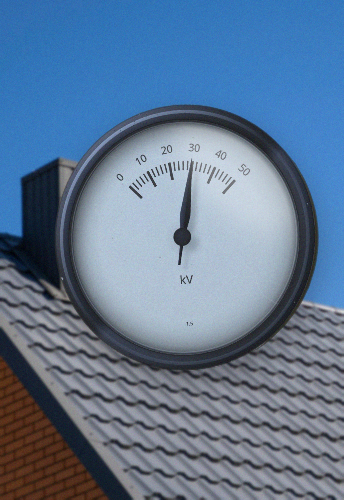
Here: 30 kV
